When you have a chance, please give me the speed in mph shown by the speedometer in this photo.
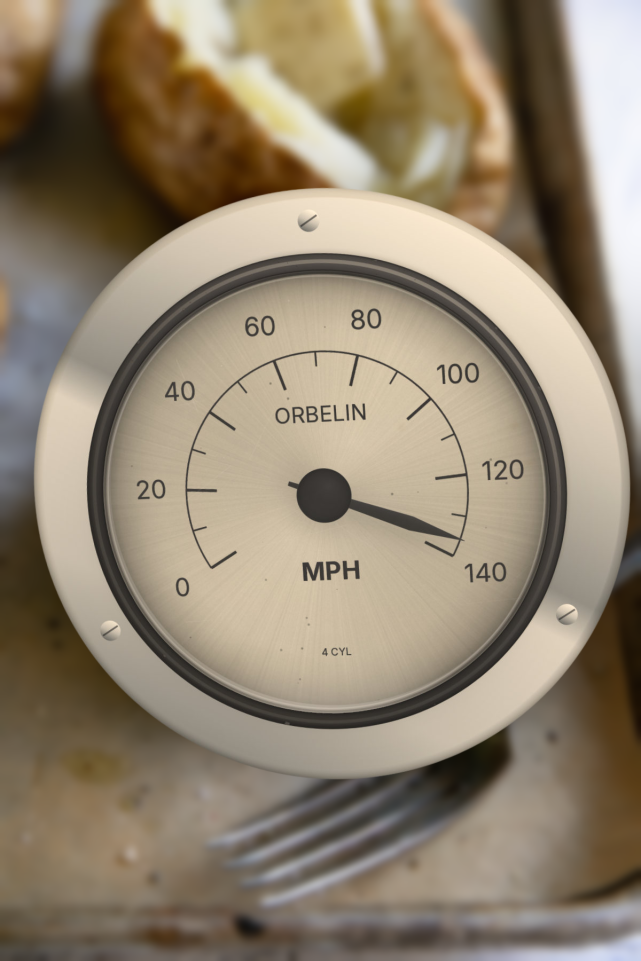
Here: 135 mph
